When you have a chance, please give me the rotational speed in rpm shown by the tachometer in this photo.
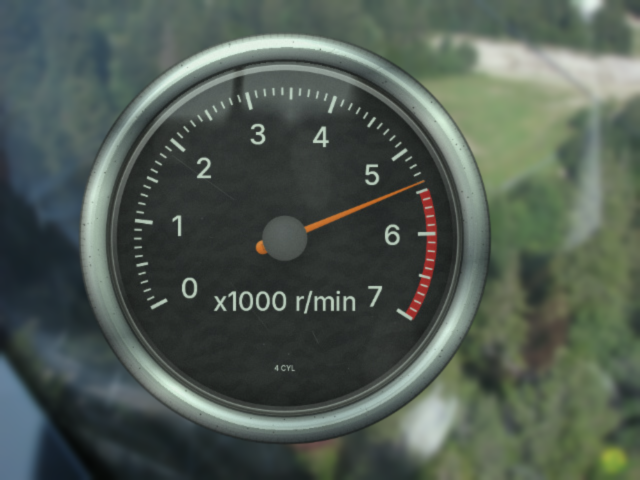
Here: 5400 rpm
